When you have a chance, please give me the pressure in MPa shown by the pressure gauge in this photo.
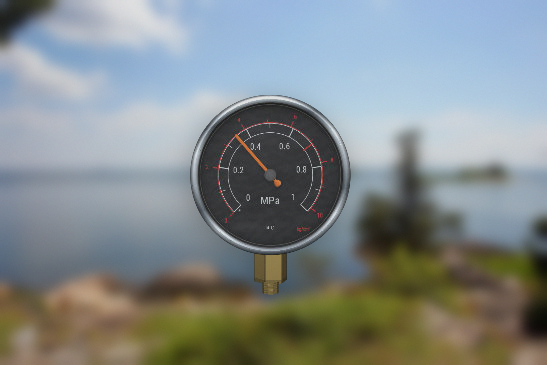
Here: 0.35 MPa
